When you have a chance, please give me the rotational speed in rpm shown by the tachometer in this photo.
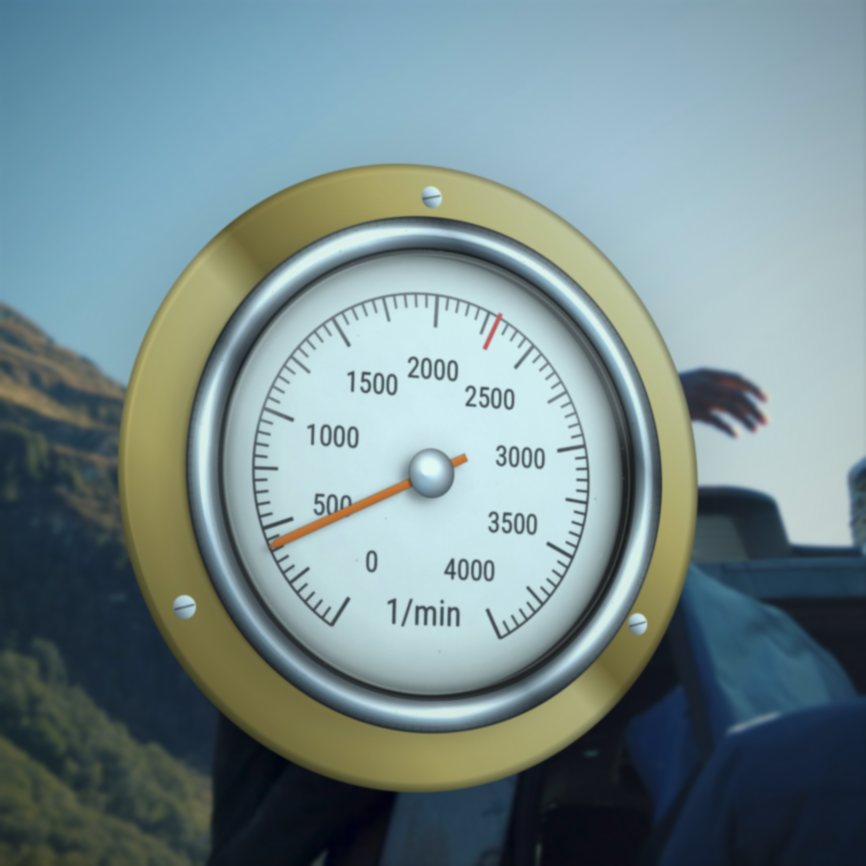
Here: 425 rpm
